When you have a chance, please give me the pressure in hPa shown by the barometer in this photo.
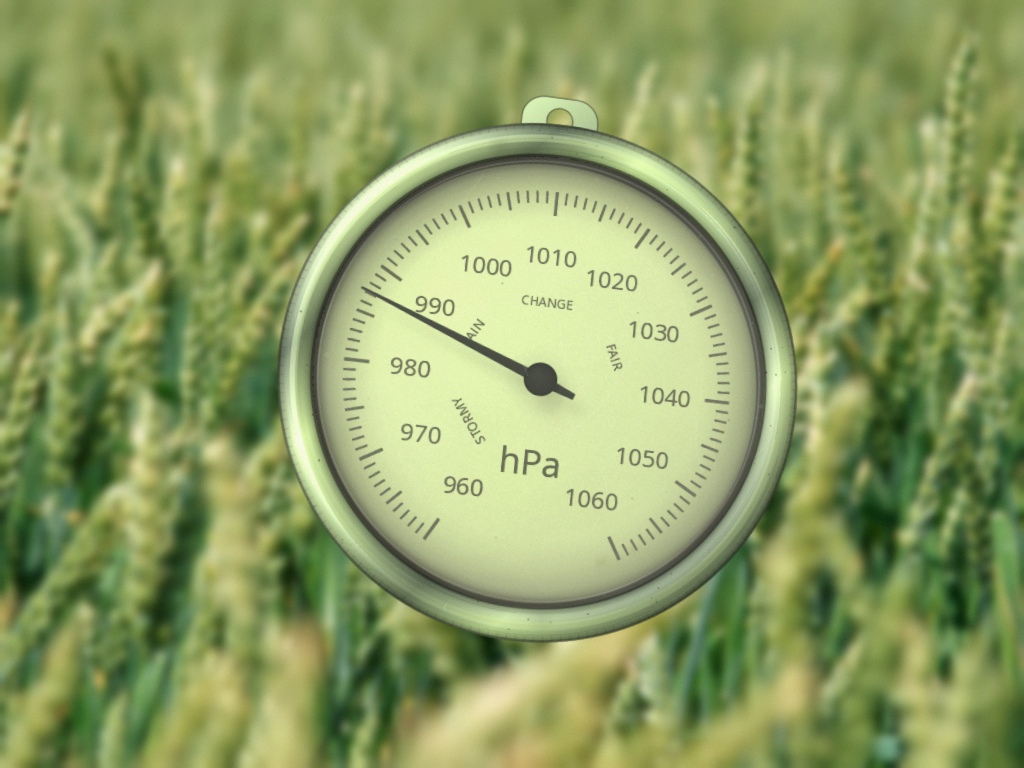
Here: 987 hPa
